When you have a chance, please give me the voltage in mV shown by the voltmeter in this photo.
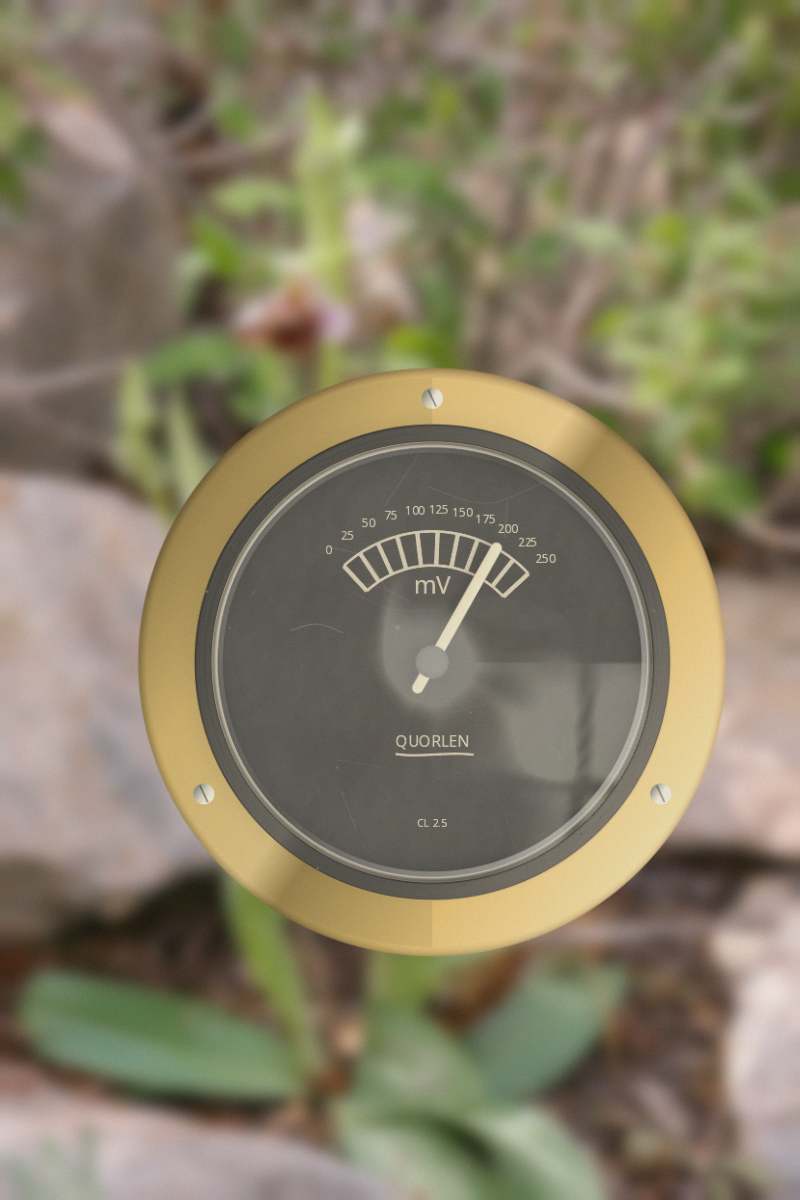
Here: 200 mV
